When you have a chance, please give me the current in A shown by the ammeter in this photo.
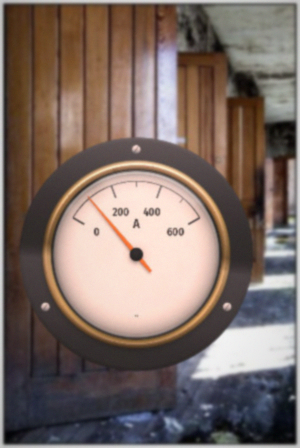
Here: 100 A
